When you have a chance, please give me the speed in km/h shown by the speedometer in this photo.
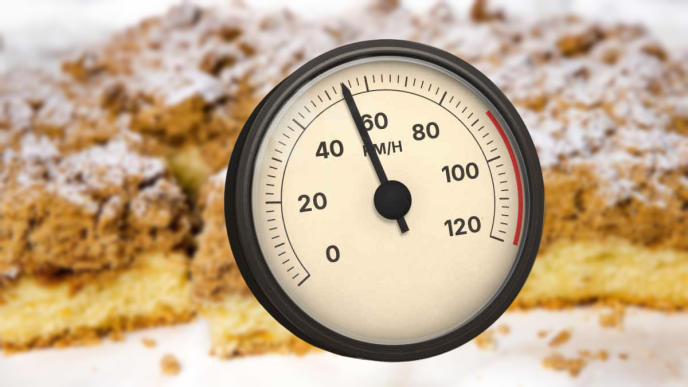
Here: 54 km/h
